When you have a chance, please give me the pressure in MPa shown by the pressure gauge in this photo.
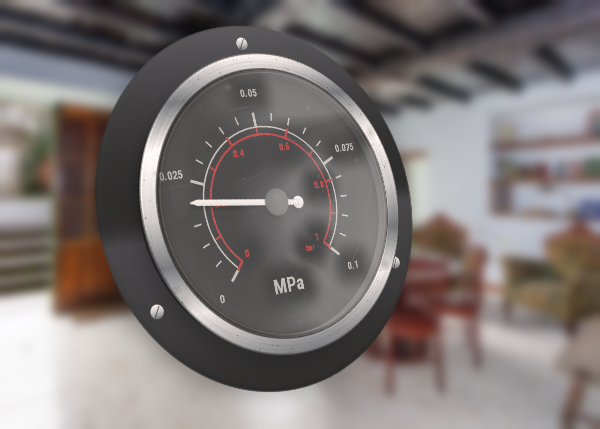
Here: 0.02 MPa
